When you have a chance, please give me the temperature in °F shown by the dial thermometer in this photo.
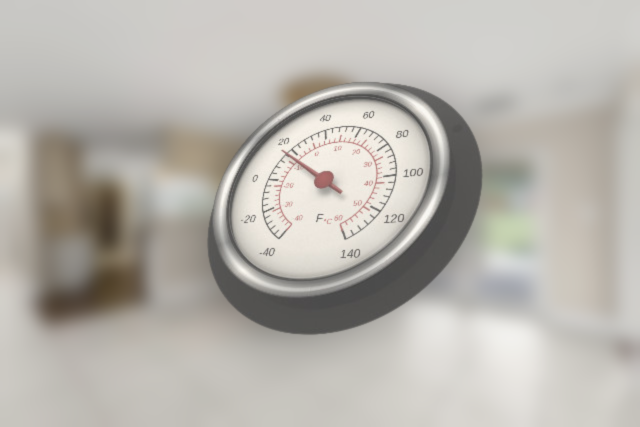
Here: 16 °F
